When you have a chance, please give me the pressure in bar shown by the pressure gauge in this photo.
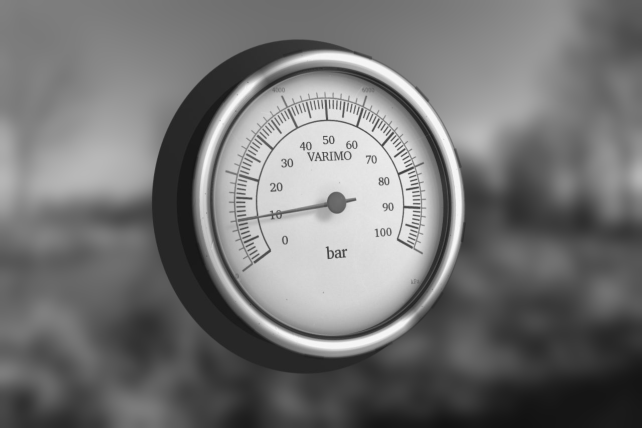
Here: 10 bar
